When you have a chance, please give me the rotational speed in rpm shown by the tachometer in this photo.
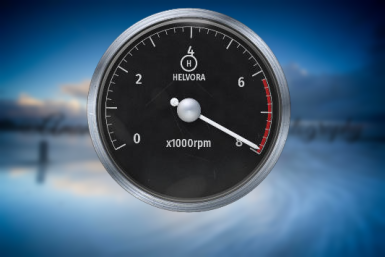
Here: 7900 rpm
